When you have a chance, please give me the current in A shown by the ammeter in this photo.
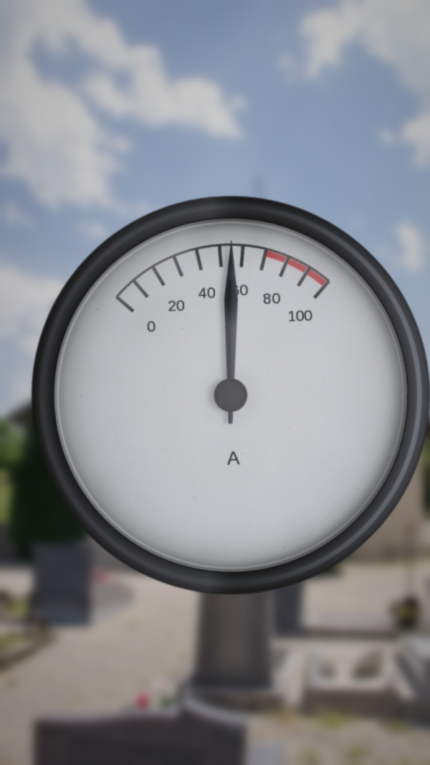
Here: 55 A
